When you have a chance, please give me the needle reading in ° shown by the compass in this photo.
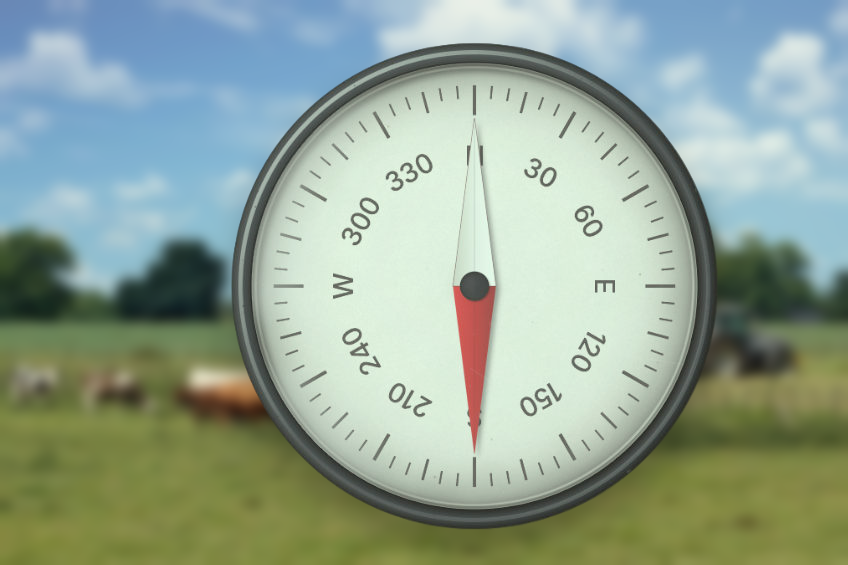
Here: 180 °
